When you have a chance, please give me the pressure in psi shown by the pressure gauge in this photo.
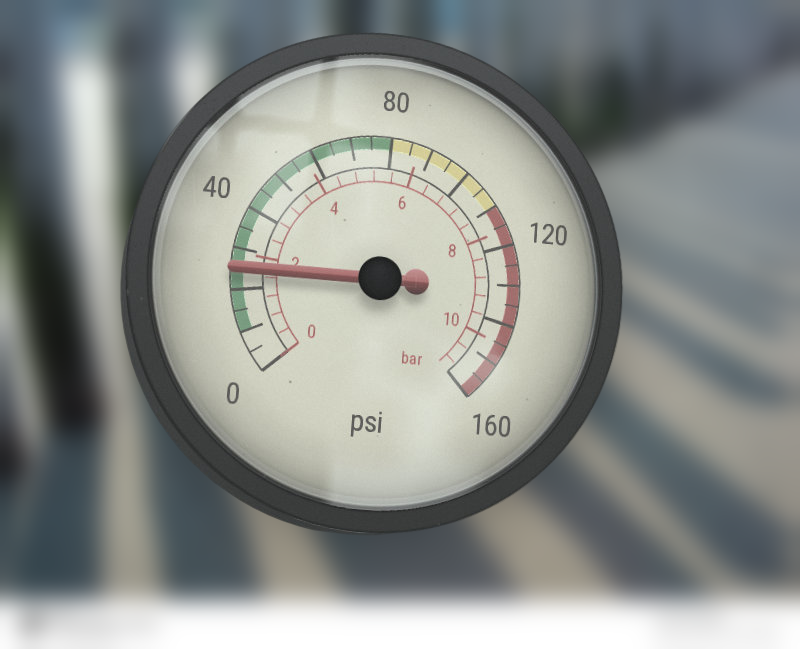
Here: 25 psi
